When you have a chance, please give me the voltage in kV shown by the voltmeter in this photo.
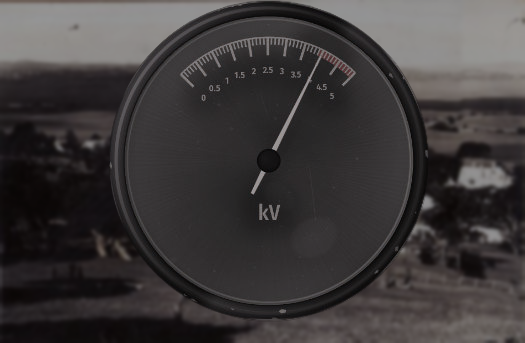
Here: 4 kV
